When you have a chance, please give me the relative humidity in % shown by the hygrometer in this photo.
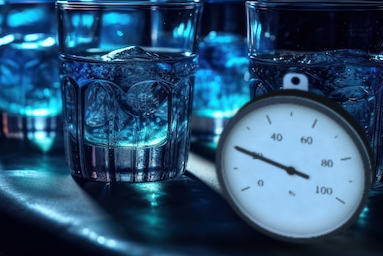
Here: 20 %
